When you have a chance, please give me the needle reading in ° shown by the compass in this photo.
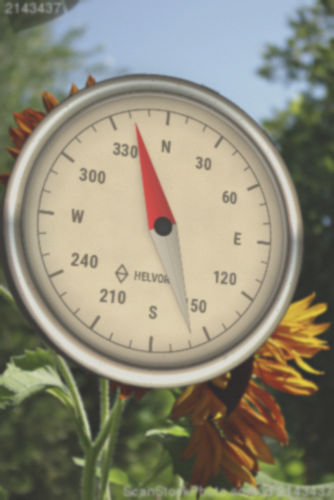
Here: 340 °
